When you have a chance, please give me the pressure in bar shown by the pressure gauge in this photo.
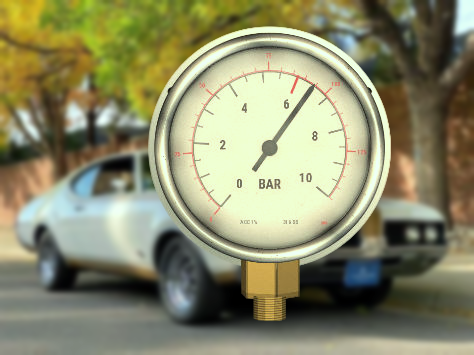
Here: 6.5 bar
